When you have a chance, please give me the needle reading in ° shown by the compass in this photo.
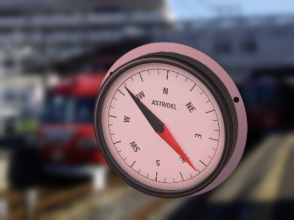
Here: 130 °
